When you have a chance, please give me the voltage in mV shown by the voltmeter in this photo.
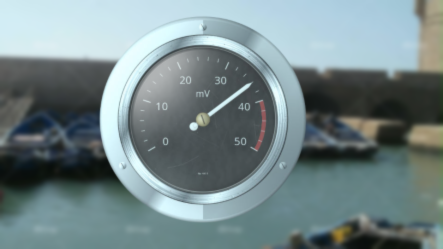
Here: 36 mV
